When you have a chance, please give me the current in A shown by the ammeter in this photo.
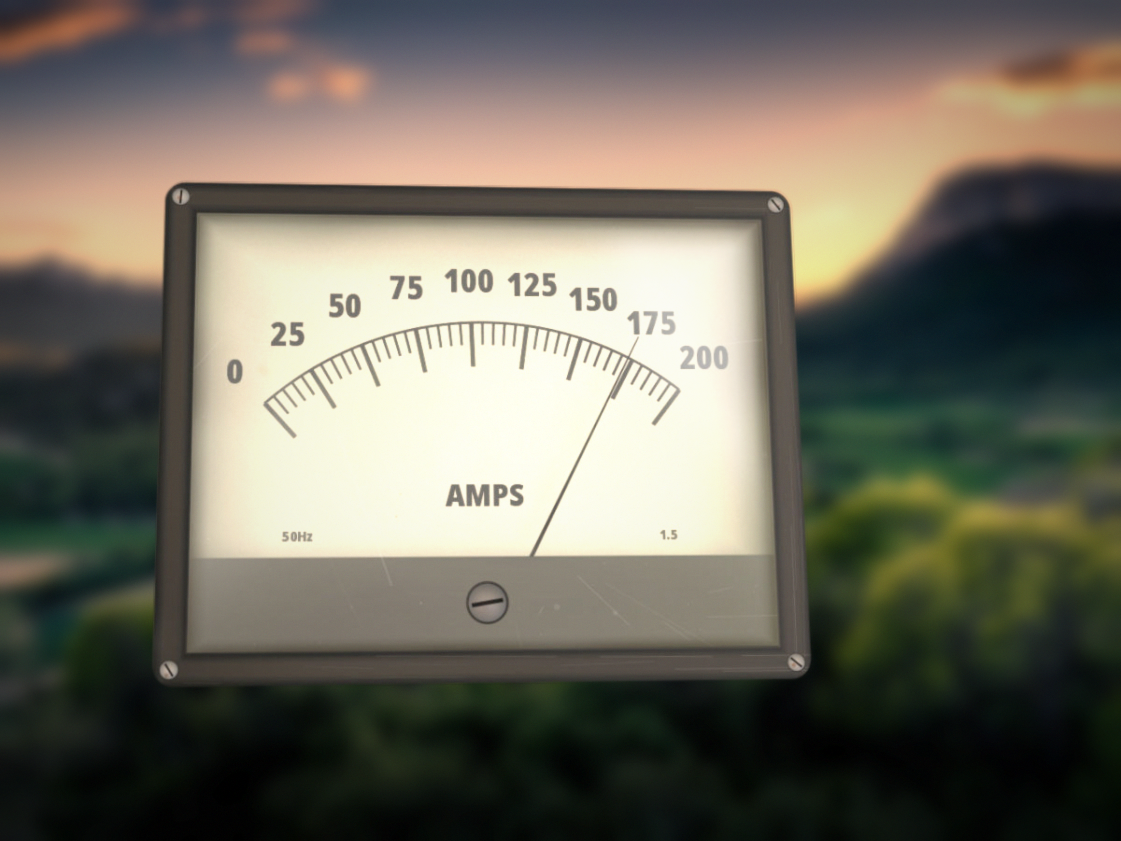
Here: 172.5 A
